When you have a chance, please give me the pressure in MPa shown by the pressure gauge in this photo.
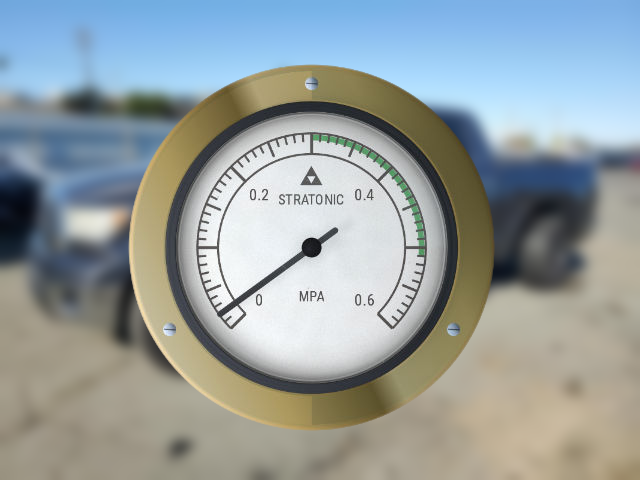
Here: 0.02 MPa
